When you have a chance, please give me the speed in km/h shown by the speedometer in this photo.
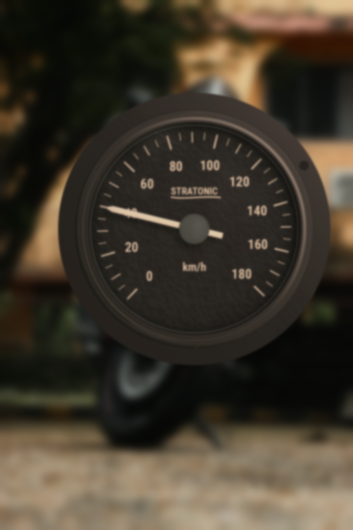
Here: 40 km/h
